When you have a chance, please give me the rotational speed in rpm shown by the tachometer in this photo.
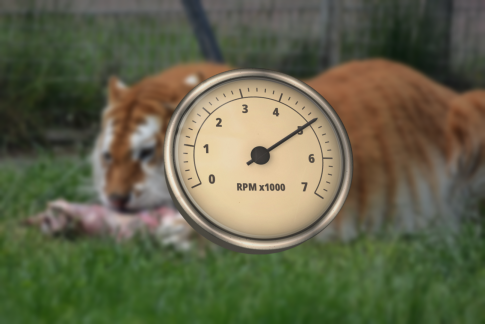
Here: 5000 rpm
